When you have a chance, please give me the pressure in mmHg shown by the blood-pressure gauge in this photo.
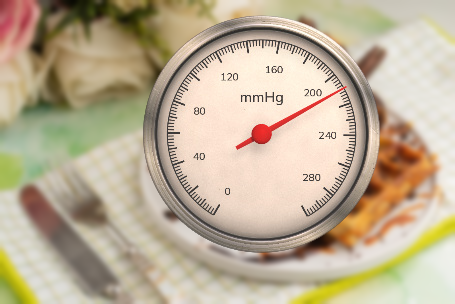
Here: 210 mmHg
